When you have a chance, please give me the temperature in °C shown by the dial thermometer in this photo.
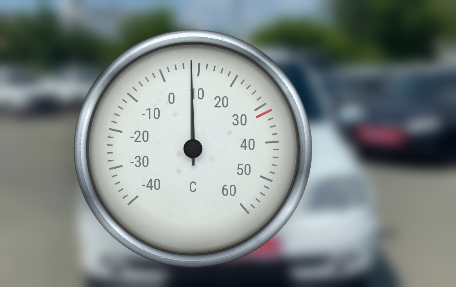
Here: 8 °C
